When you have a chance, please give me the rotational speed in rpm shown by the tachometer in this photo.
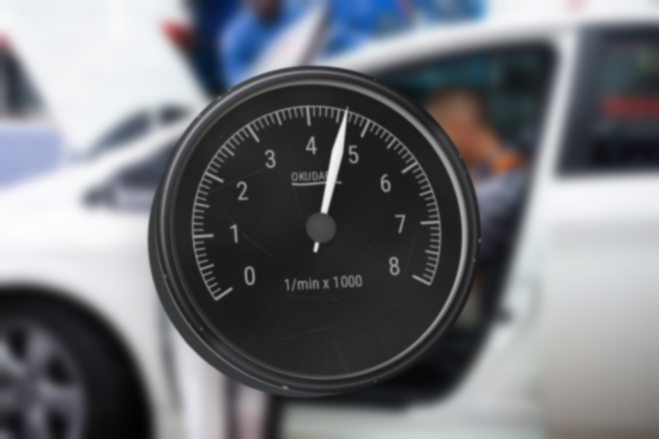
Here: 4600 rpm
